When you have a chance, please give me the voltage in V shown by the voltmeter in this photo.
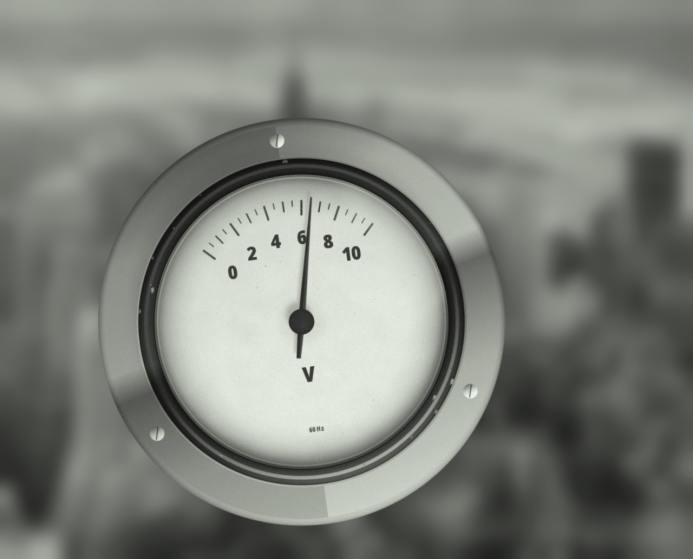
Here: 6.5 V
